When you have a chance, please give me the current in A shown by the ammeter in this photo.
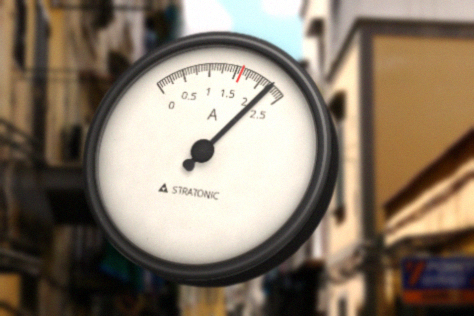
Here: 2.25 A
